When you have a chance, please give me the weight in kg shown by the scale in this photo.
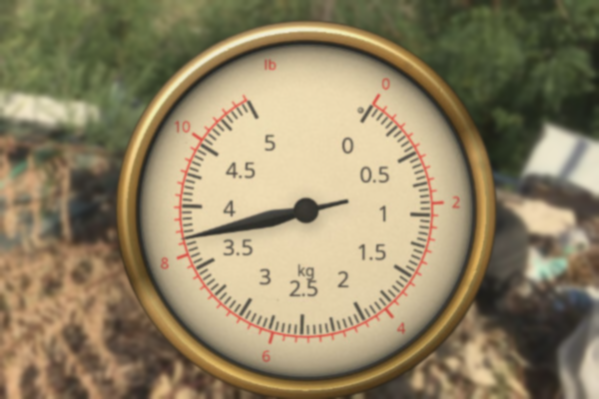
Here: 3.75 kg
